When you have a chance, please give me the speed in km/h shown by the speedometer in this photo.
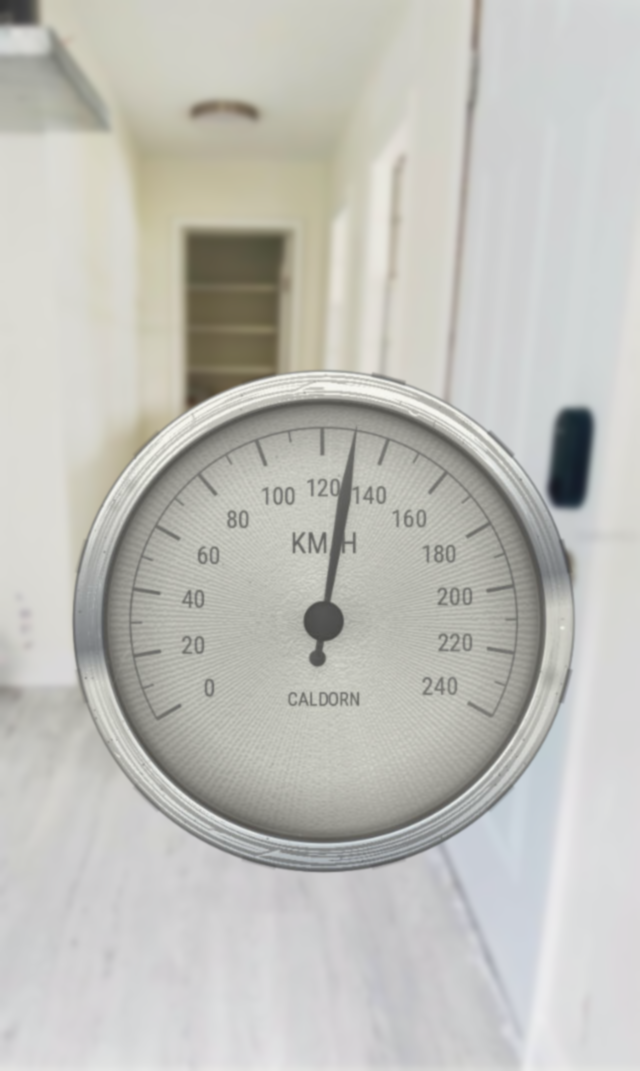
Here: 130 km/h
